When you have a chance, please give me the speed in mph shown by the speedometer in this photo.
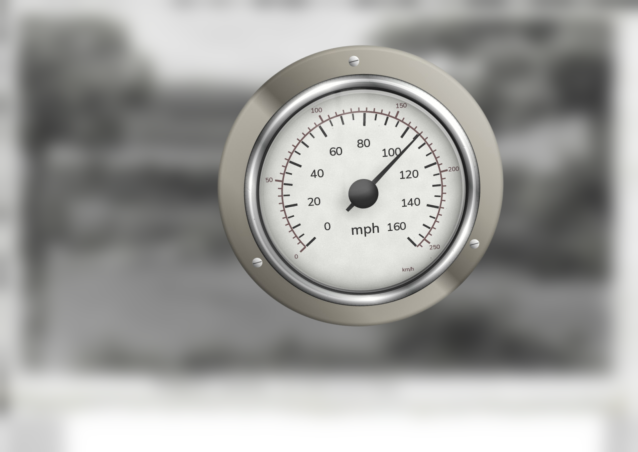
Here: 105 mph
